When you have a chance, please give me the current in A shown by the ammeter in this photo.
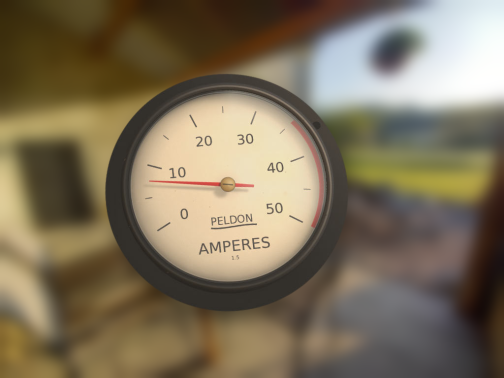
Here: 7.5 A
